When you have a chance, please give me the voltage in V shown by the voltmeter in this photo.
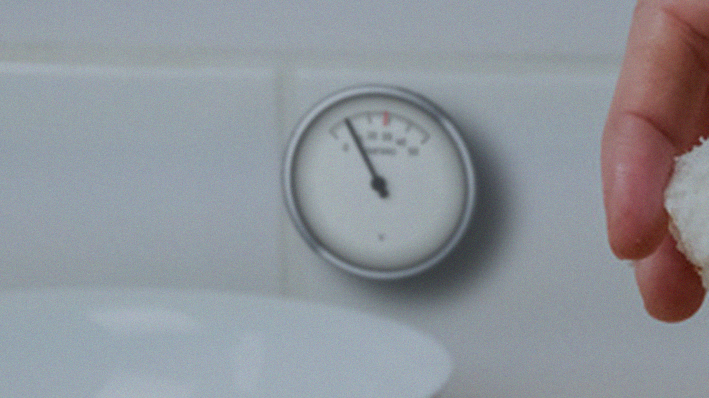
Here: 10 V
